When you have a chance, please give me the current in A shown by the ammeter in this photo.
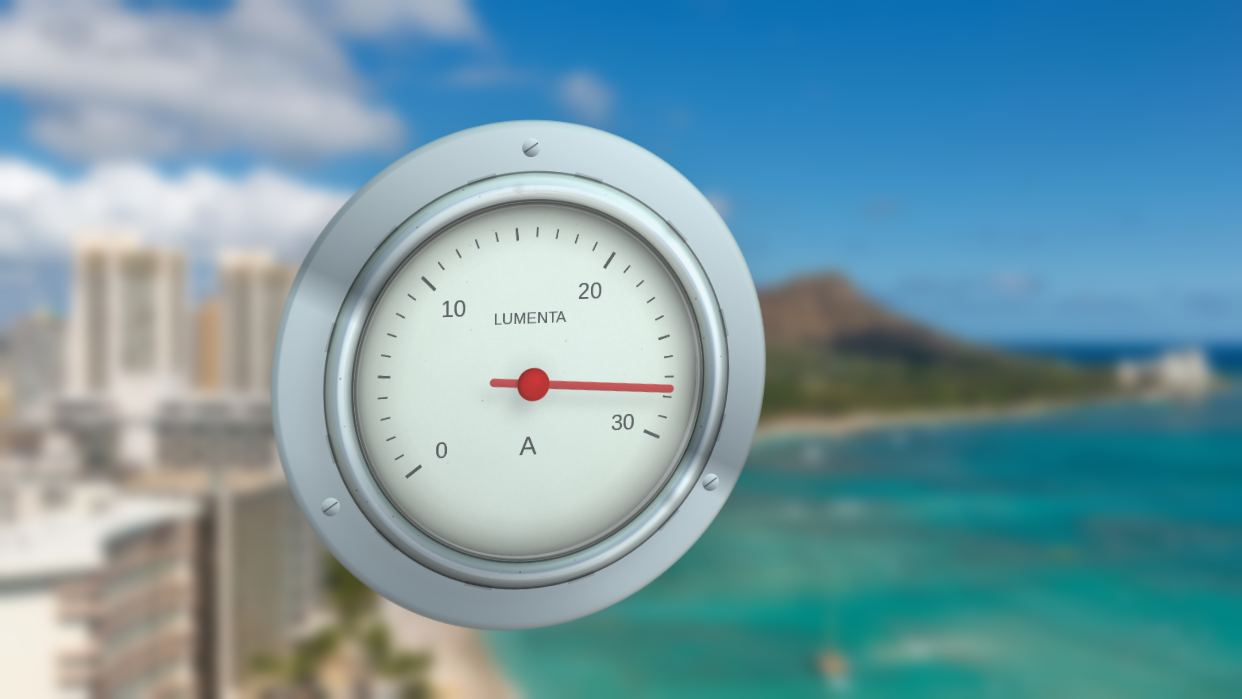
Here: 27.5 A
